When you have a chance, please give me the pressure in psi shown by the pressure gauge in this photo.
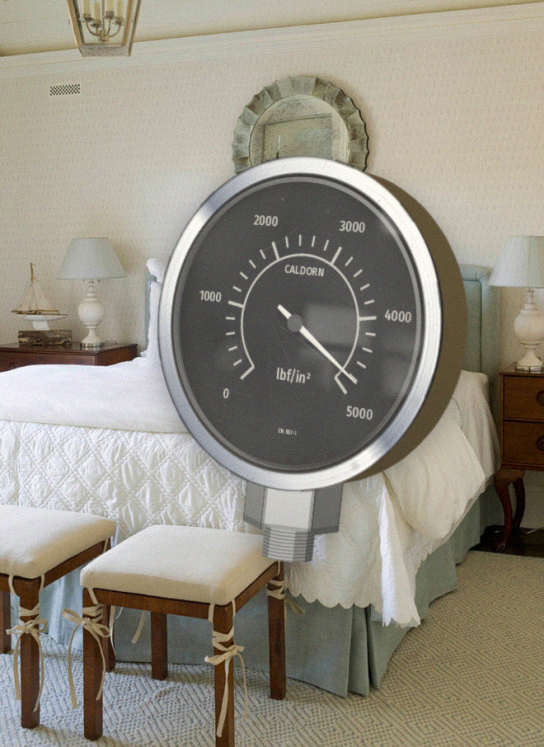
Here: 4800 psi
